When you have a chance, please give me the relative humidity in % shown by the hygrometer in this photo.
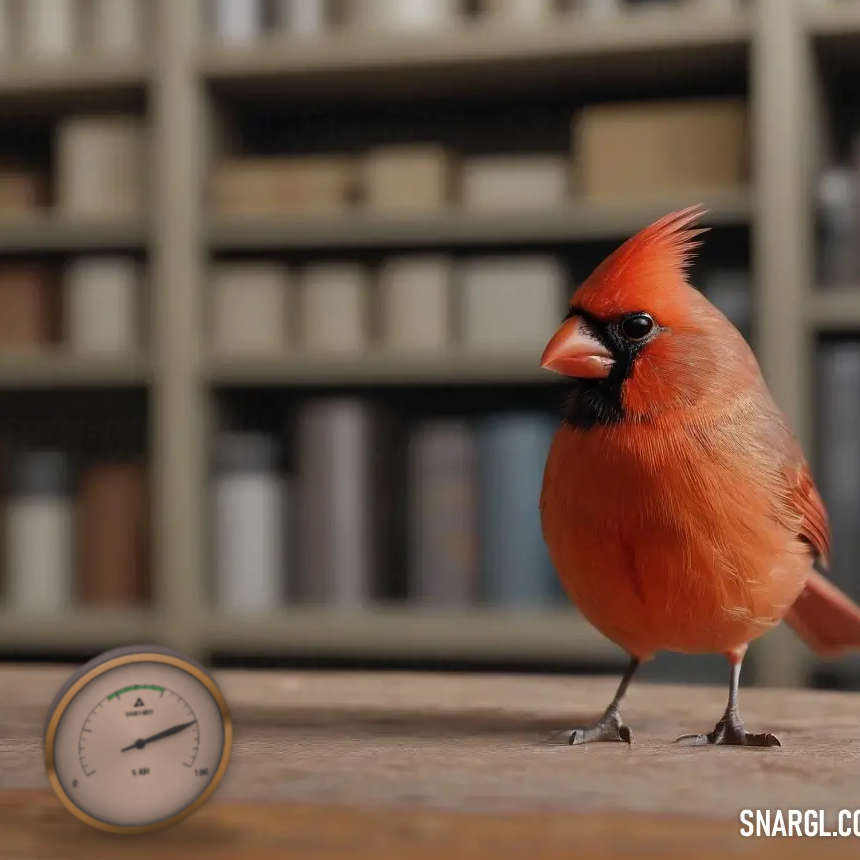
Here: 80 %
